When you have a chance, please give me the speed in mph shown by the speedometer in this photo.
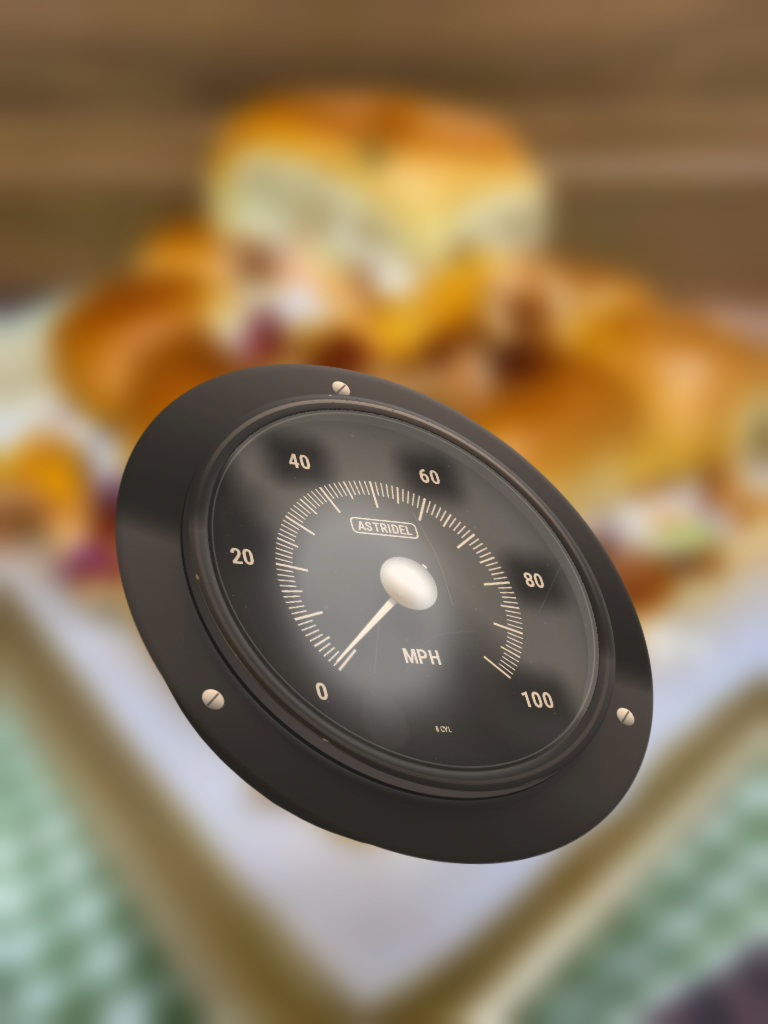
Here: 1 mph
